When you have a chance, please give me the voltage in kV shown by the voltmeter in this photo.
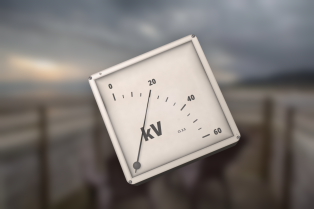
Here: 20 kV
